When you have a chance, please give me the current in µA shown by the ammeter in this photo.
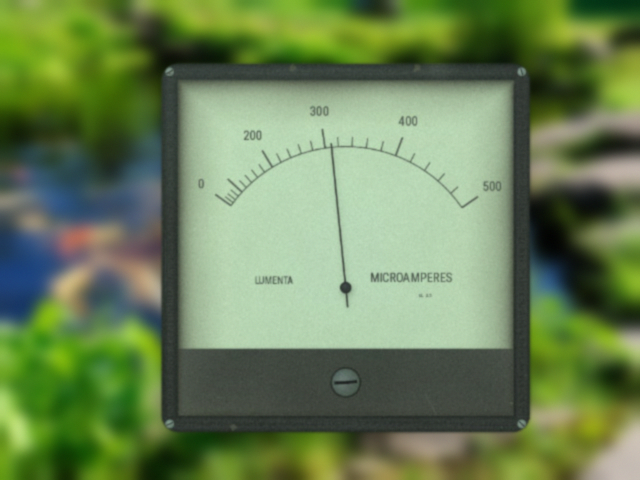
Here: 310 µA
